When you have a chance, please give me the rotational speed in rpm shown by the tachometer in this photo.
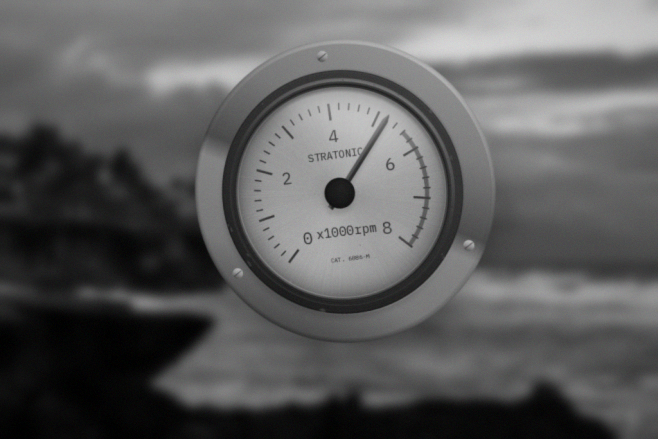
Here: 5200 rpm
